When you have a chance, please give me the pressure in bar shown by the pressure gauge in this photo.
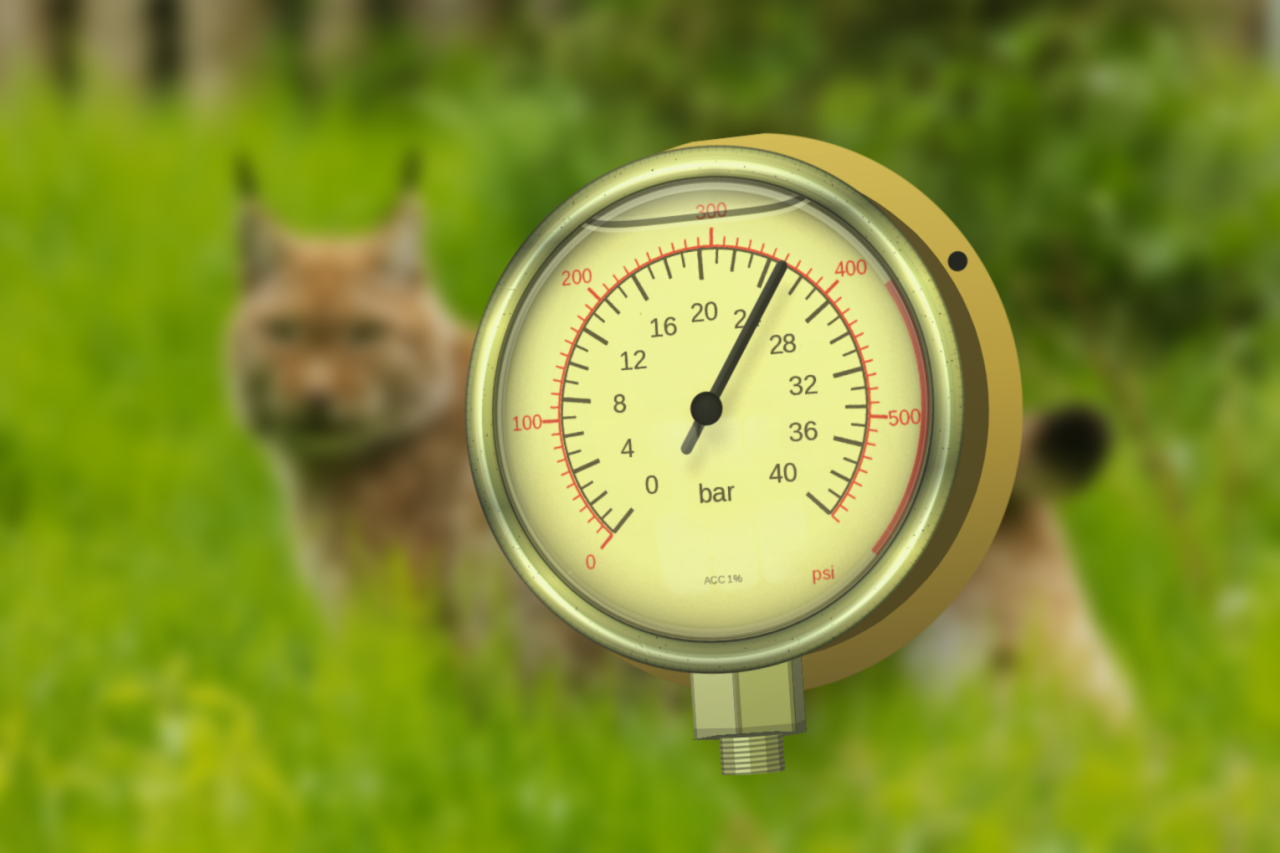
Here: 25 bar
